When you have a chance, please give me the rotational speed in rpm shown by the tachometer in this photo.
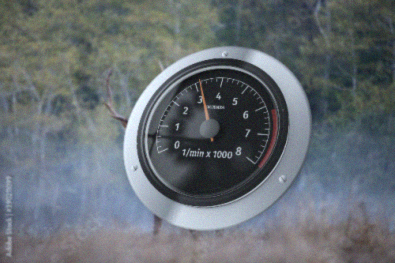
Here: 3200 rpm
